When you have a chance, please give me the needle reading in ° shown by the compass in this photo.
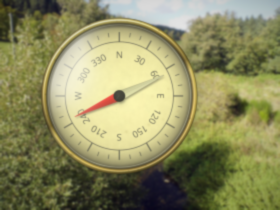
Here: 245 °
